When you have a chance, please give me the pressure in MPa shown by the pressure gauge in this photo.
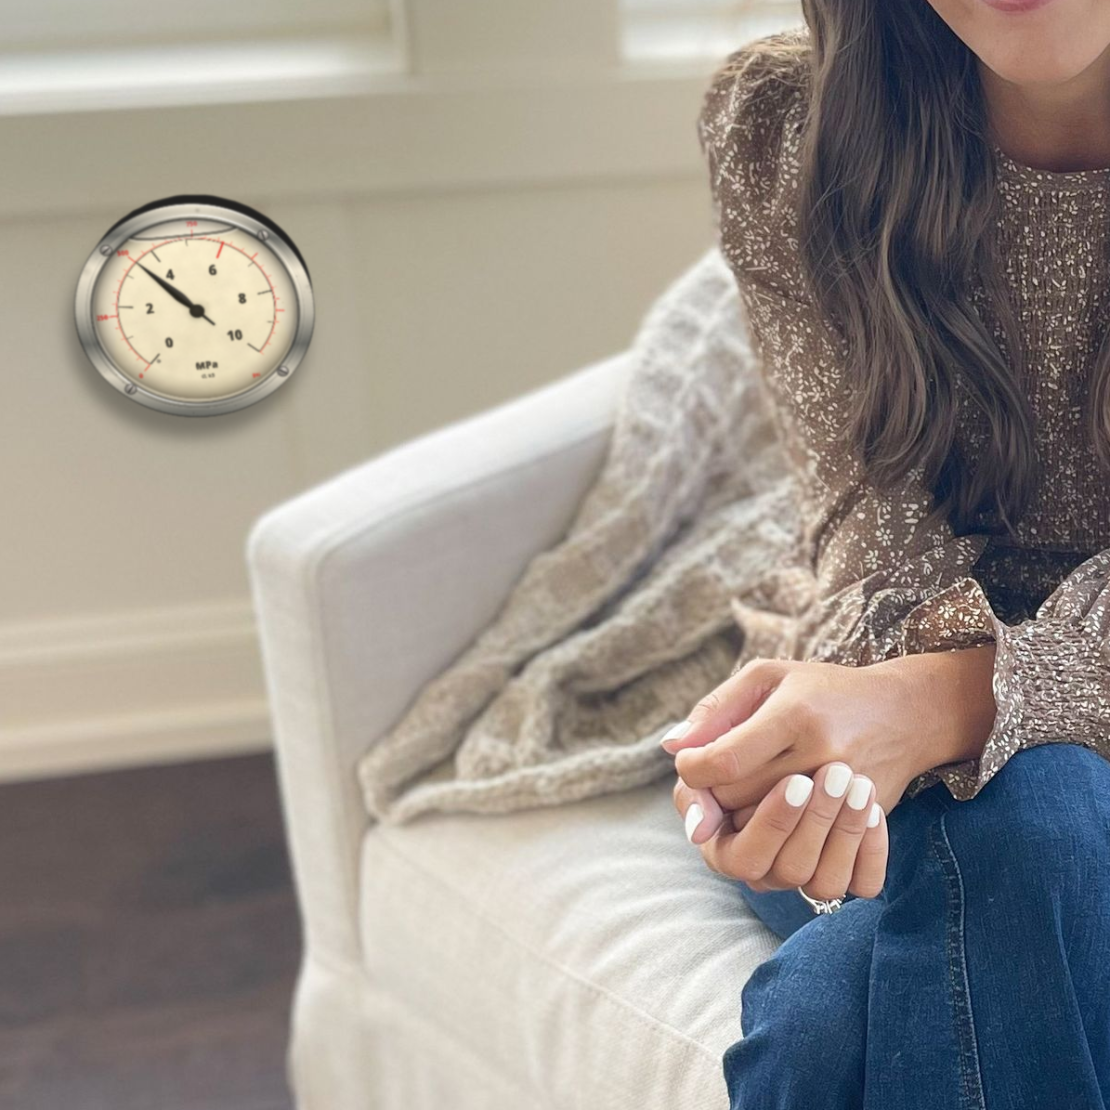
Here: 3.5 MPa
